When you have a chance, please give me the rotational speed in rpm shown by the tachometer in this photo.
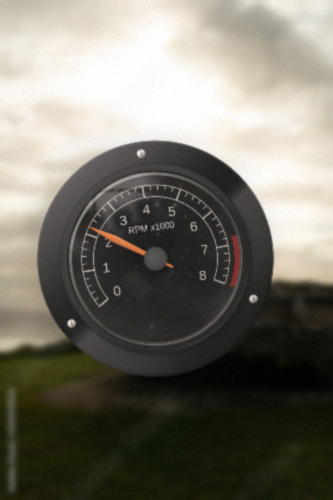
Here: 2200 rpm
